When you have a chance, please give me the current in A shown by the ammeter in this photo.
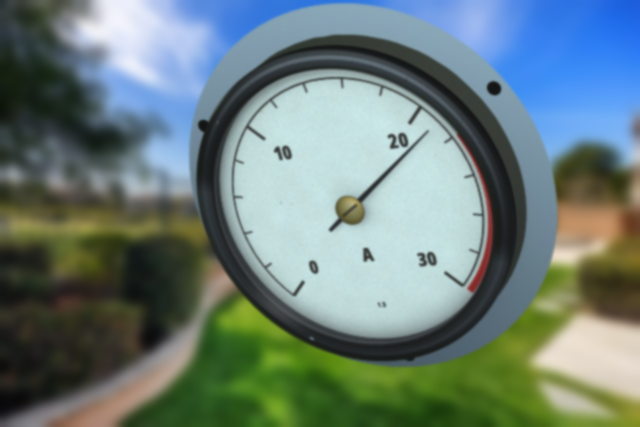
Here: 21 A
